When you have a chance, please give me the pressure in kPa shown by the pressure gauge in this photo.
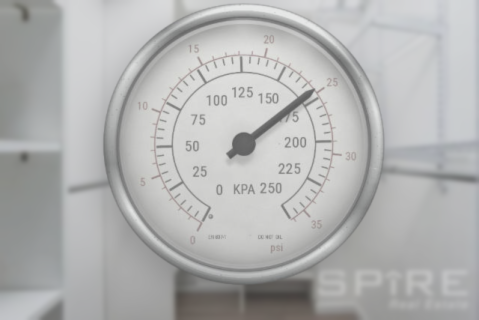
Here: 170 kPa
